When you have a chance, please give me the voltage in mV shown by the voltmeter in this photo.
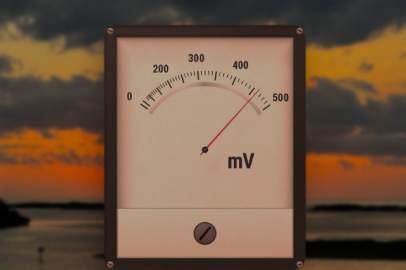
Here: 460 mV
